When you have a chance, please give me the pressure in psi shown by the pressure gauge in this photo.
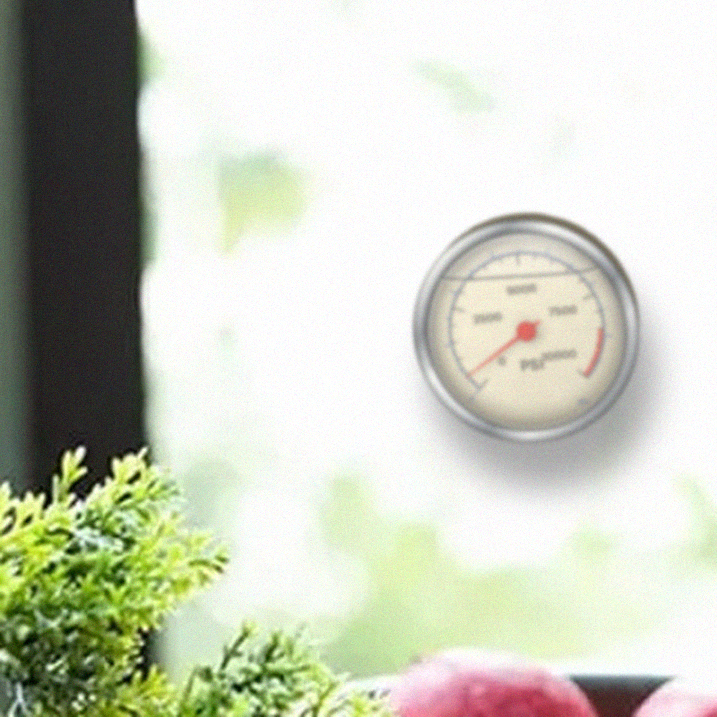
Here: 500 psi
